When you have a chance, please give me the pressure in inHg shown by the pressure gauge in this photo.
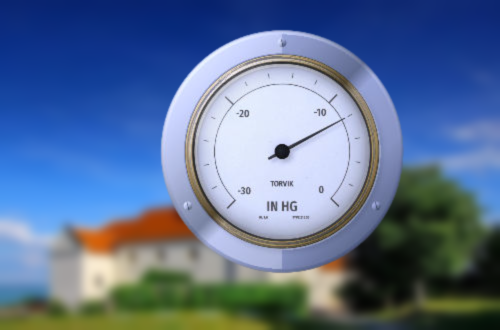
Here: -8 inHg
